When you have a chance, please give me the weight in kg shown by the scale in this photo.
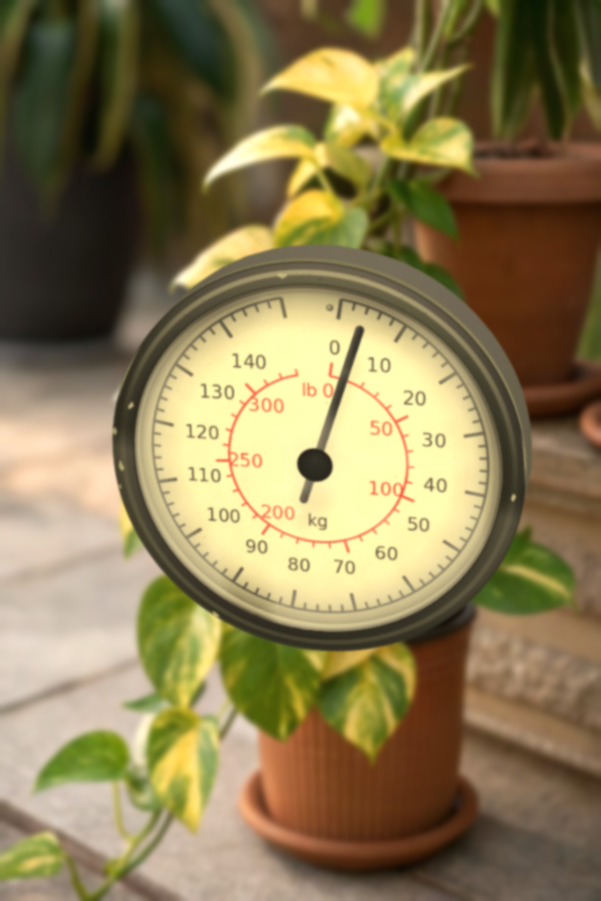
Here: 4 kg
